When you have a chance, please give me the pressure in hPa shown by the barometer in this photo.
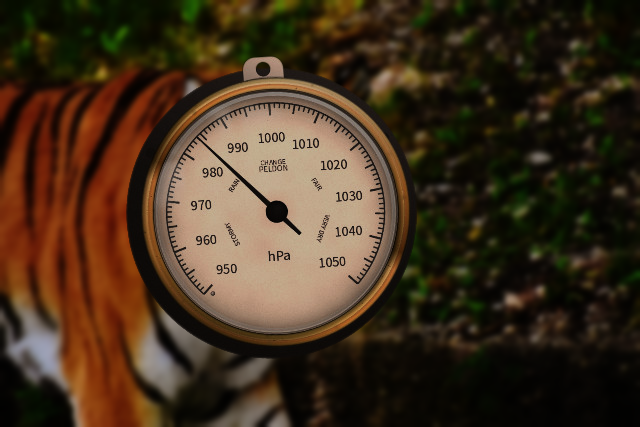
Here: 984 hPa
